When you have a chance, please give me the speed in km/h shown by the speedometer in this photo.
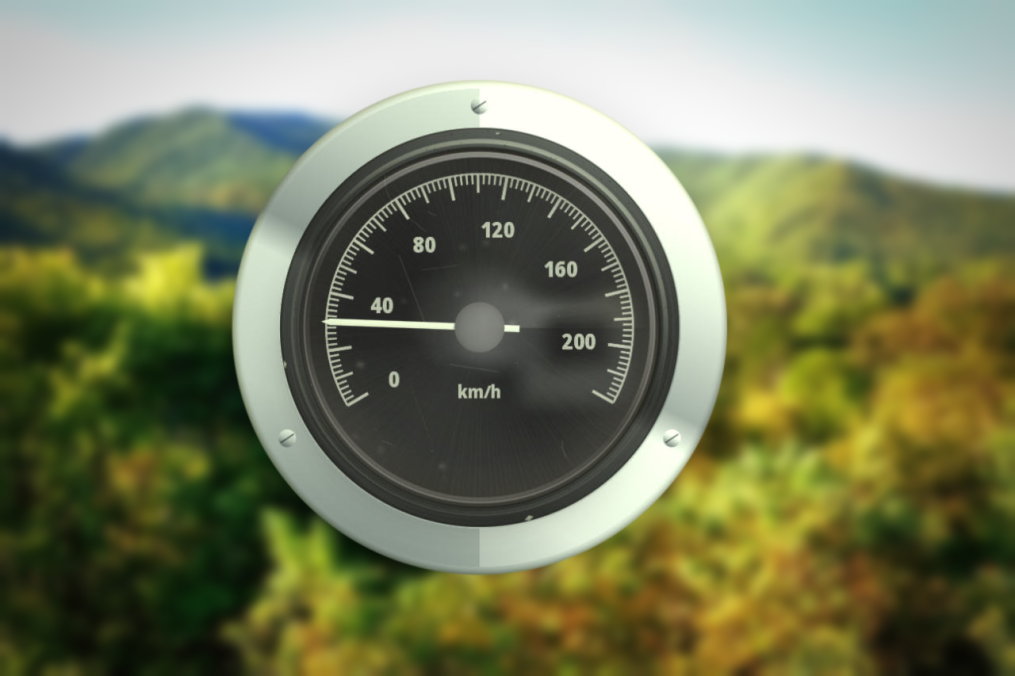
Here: 30 km/h
